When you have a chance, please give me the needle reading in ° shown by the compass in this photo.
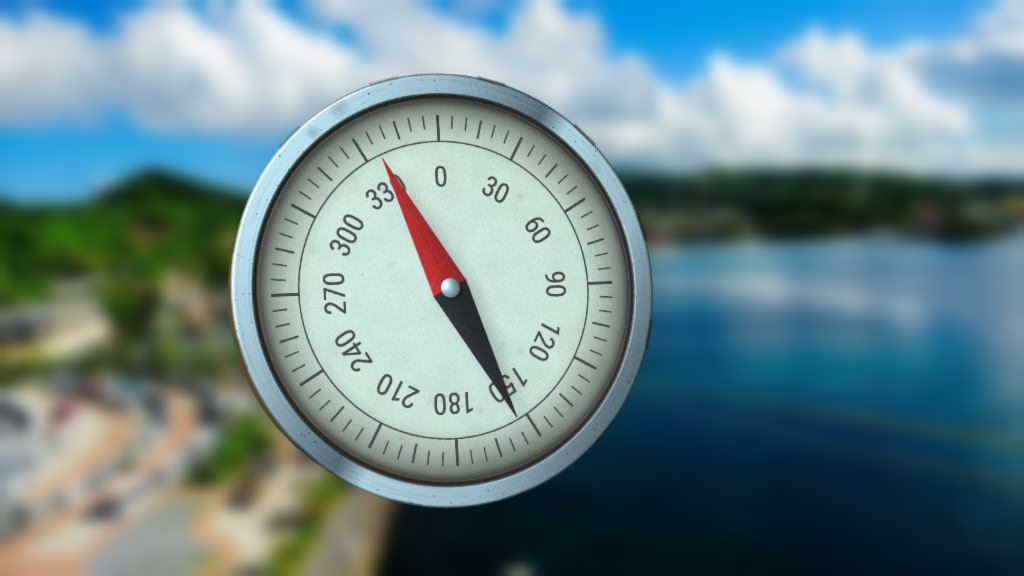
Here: 335 °
